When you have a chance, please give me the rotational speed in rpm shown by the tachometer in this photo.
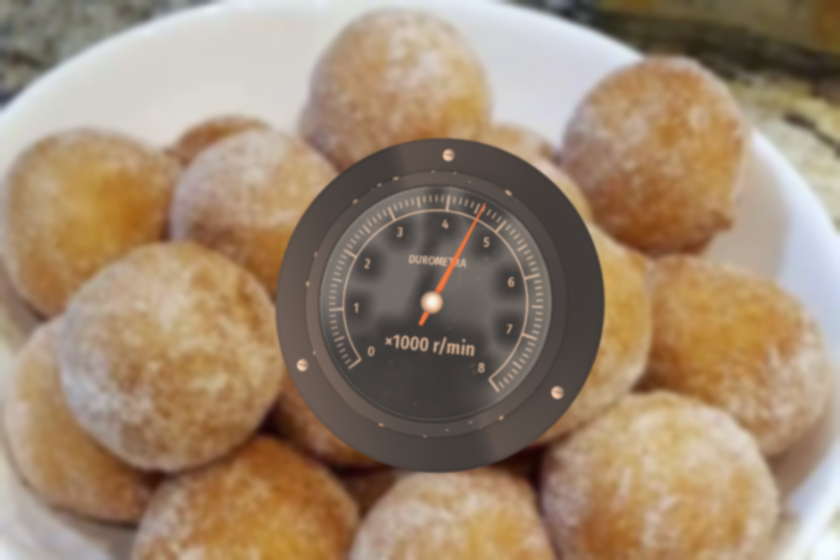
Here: 4600 rpm
